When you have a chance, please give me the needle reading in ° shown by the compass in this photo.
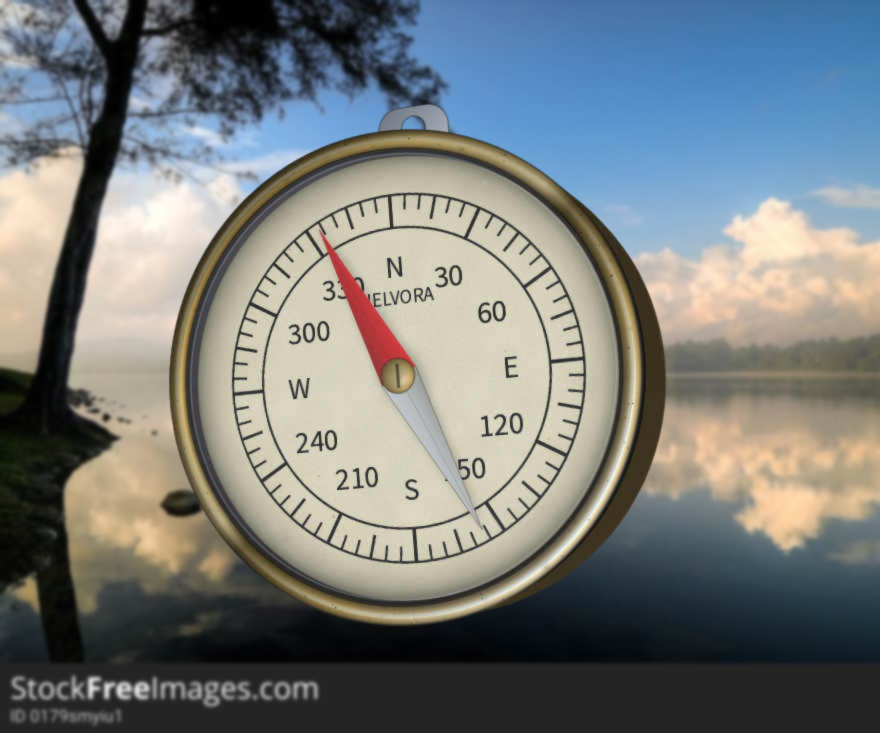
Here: 335 °
